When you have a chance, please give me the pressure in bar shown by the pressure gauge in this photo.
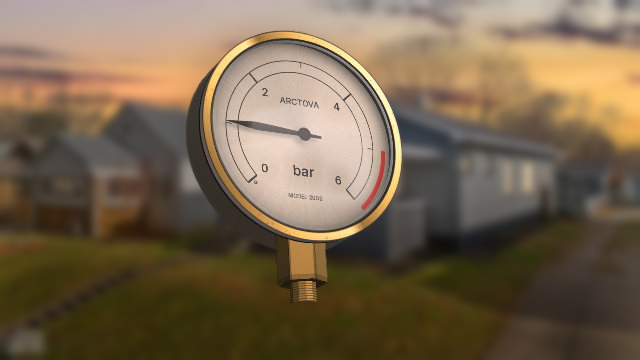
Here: 1 bar
